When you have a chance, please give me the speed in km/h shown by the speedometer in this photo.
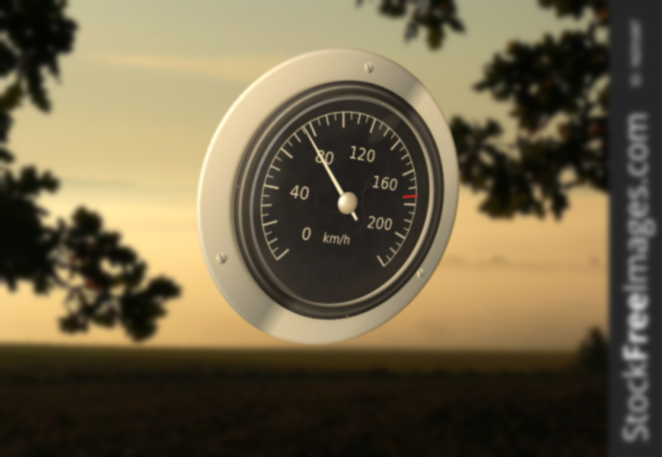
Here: 75 km/h
